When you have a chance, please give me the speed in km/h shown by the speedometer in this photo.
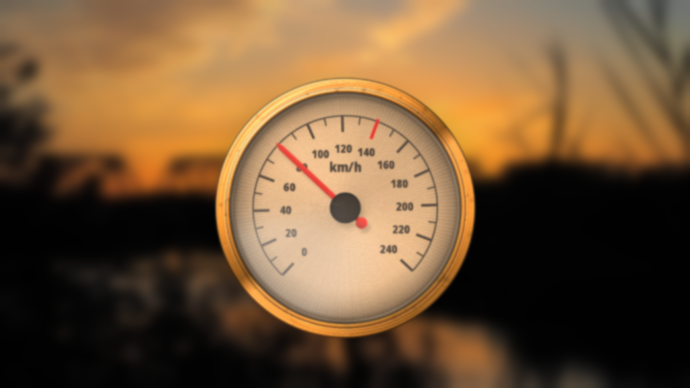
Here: 80 km/h
